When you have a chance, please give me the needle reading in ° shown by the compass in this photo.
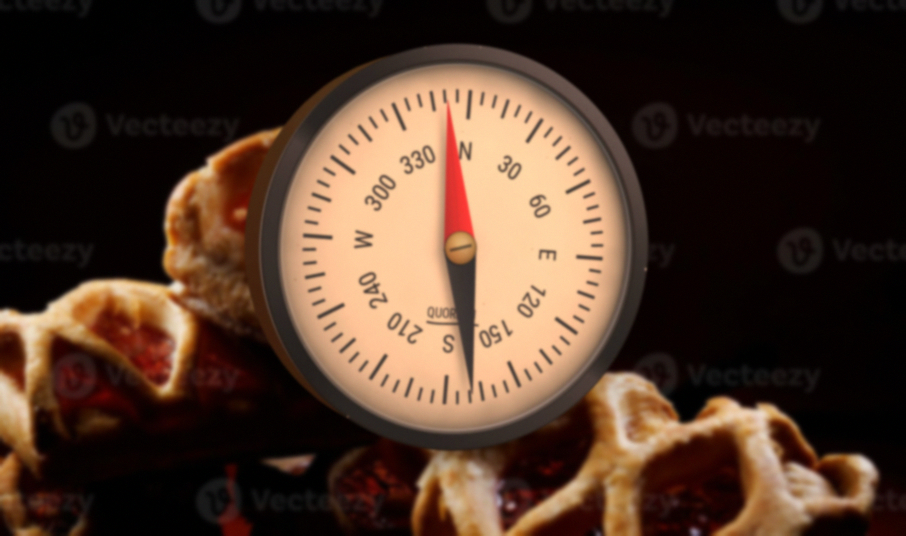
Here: 350 °
